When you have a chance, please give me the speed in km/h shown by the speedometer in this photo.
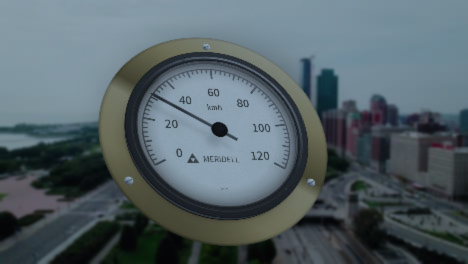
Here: 30 km/h
